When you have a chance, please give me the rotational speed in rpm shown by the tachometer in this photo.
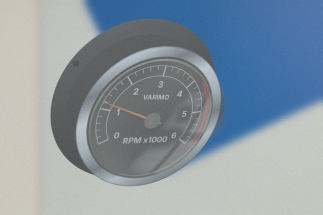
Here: 1200 rpm
